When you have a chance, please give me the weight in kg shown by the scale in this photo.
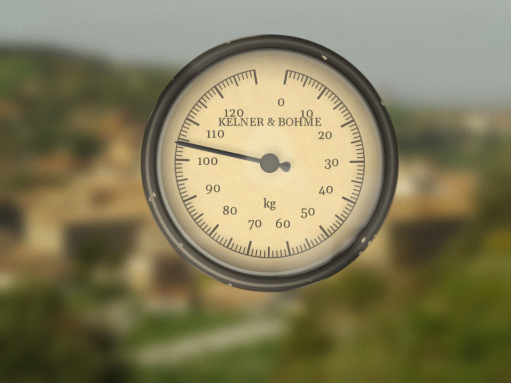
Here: 104 kg
